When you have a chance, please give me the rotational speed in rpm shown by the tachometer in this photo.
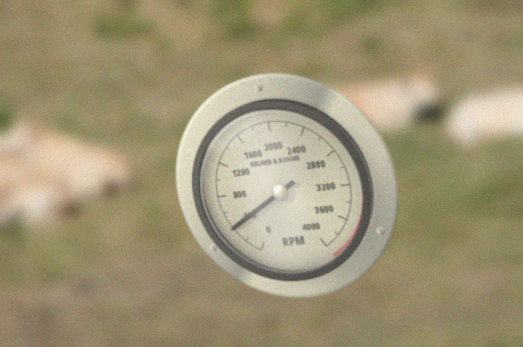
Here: 400 rpm
